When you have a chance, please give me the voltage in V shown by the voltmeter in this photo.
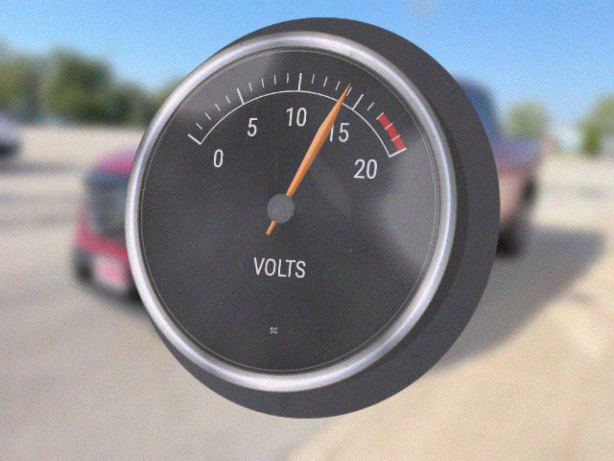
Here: 14 V
